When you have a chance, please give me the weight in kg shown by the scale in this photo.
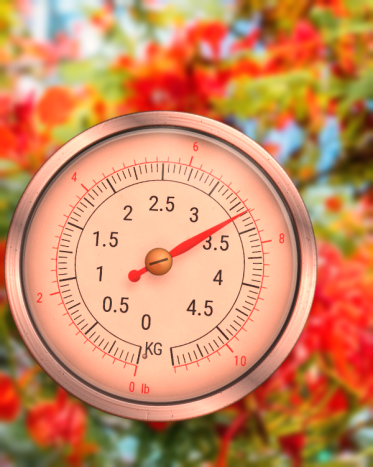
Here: 3.35 kg
